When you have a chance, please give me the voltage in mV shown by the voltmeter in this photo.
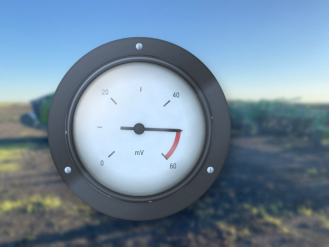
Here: 50 mV
